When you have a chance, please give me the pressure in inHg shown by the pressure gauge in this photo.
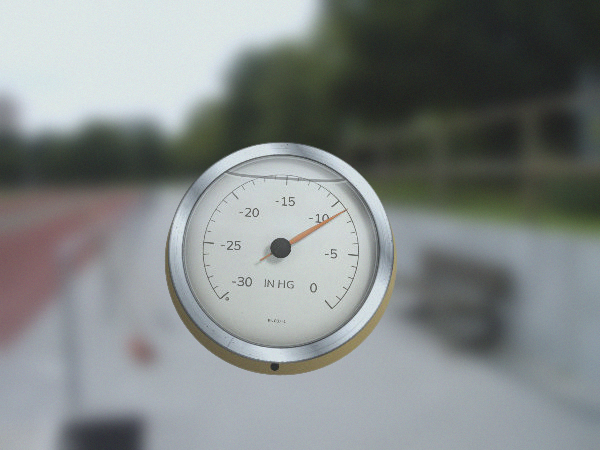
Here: -9 inHg
